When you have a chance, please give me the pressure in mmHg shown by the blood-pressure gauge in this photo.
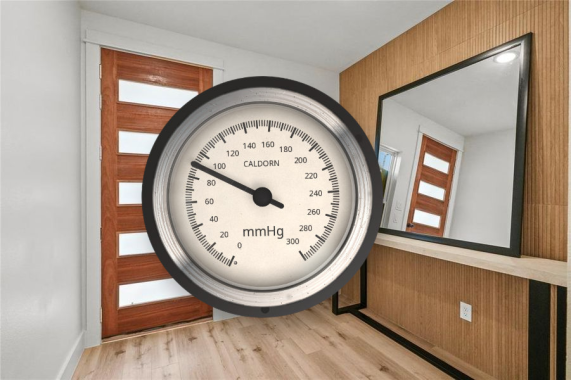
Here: 90 mmHg
